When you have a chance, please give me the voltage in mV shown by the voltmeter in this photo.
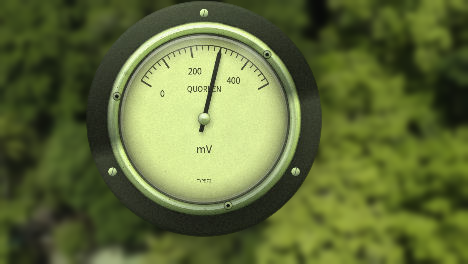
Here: 300 mV
